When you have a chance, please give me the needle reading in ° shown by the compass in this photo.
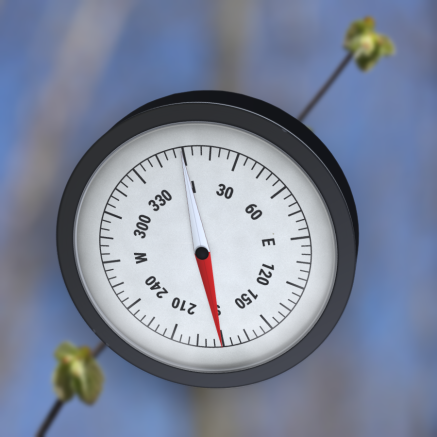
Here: 180 °
